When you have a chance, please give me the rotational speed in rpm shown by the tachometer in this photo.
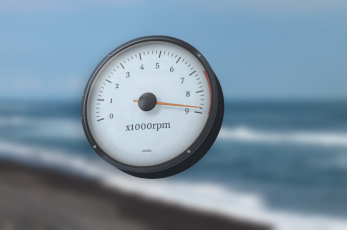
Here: 8800 rpm
